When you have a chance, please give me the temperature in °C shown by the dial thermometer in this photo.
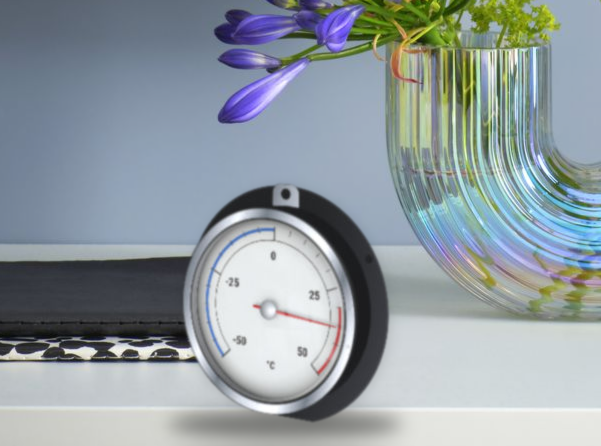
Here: 35 °C
